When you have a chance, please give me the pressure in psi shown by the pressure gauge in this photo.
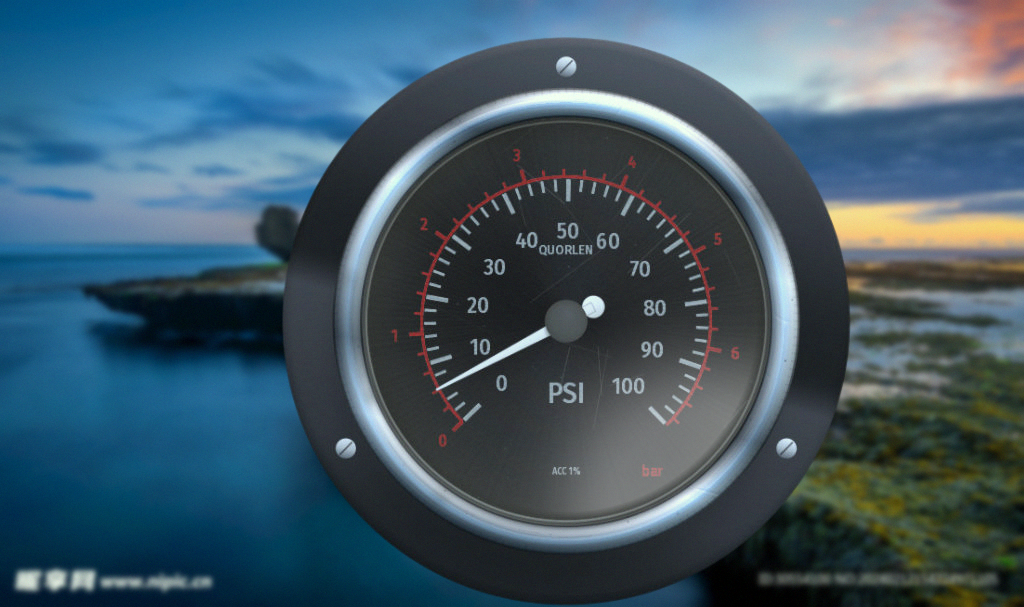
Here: 6 psi
